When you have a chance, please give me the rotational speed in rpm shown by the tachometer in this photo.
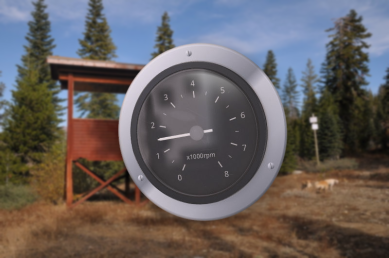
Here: 1500 rpm
